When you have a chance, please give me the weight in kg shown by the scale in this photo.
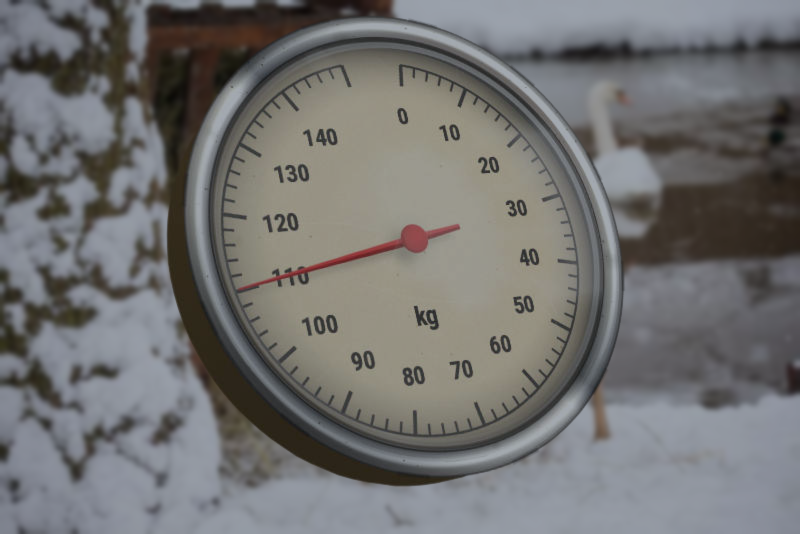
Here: 110 kg
